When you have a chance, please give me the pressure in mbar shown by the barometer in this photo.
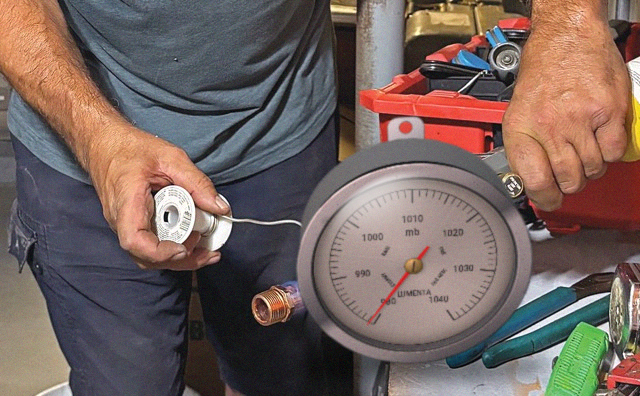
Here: 981 mbar
